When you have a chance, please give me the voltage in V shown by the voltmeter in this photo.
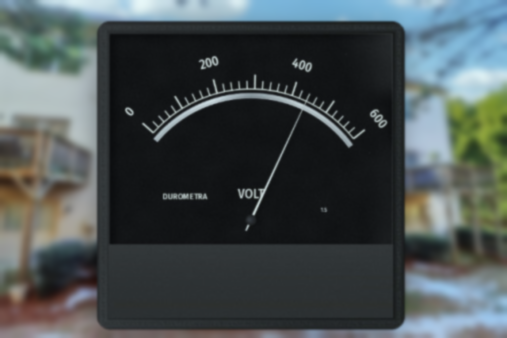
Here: 440 V
